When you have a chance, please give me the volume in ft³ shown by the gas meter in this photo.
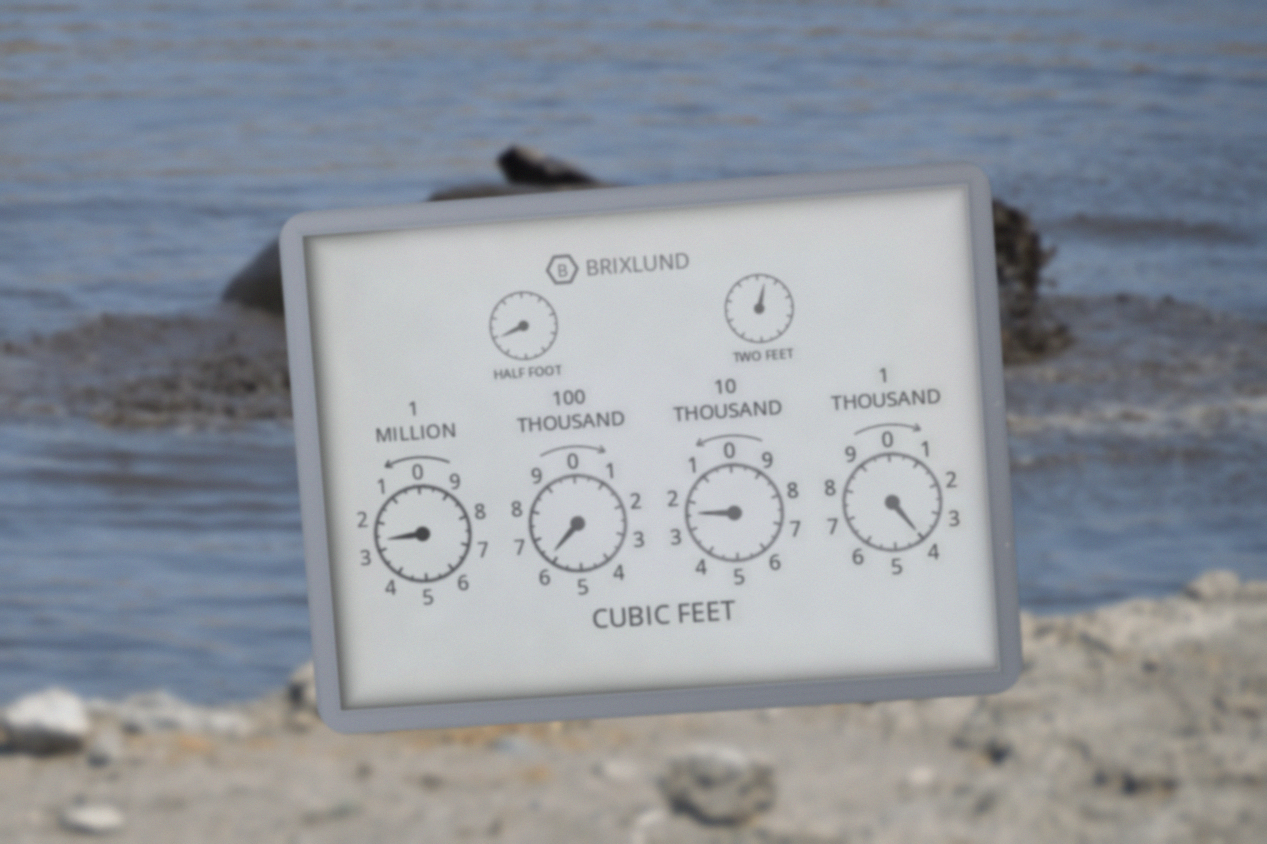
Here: 262400 ft³
